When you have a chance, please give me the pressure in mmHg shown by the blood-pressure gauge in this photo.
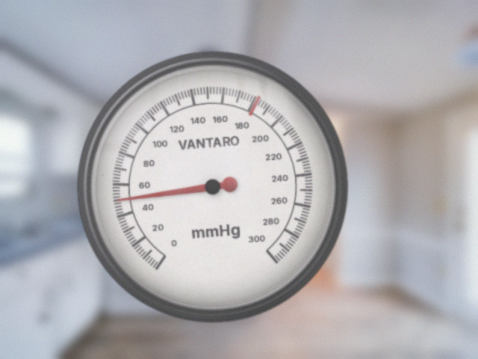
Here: 50 mmHg
